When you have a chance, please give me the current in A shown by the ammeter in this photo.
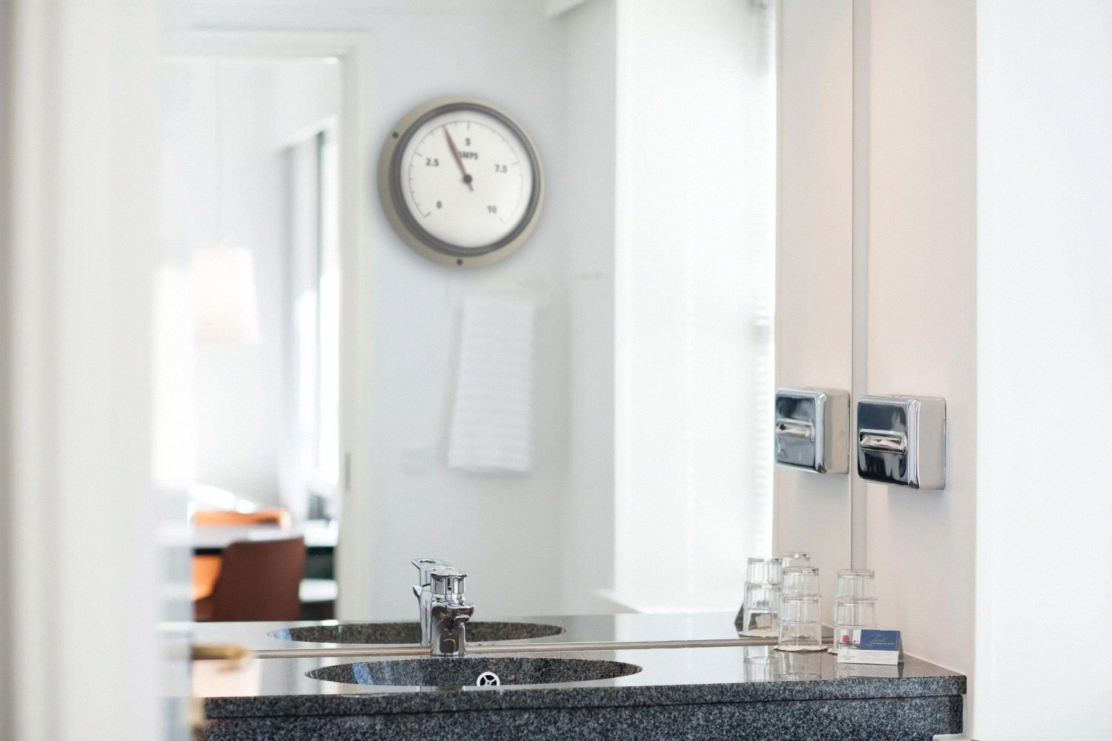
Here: 4 A
